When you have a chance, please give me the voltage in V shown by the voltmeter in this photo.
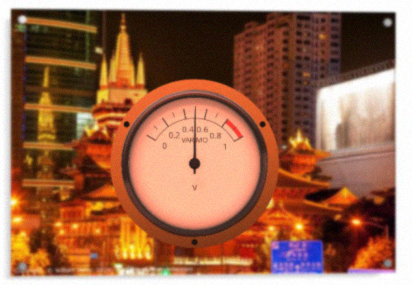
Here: 0.5 V
